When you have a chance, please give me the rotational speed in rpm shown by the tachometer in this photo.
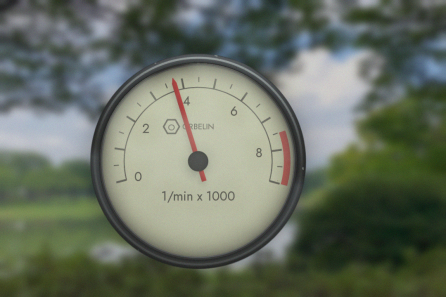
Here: 3750 rpm
